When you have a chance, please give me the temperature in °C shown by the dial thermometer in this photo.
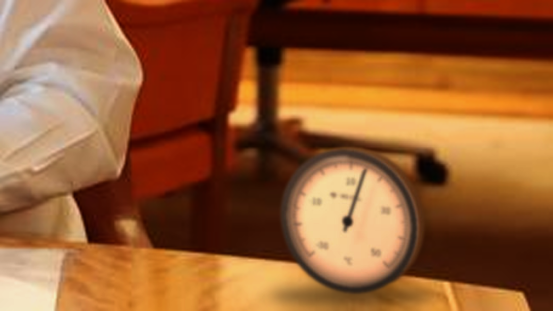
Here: 15 °C
